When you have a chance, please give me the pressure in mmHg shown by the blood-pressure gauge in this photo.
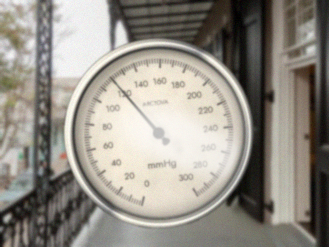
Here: 120 mmHg
